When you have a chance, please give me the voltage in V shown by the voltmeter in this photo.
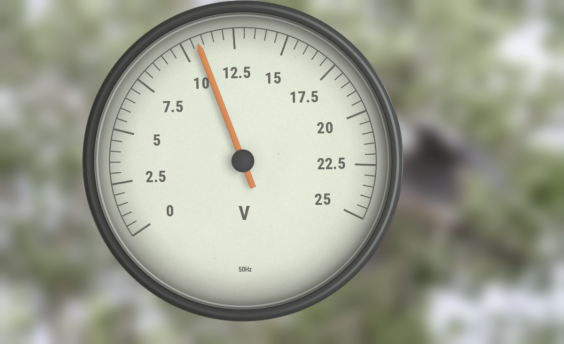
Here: 10.75 V
